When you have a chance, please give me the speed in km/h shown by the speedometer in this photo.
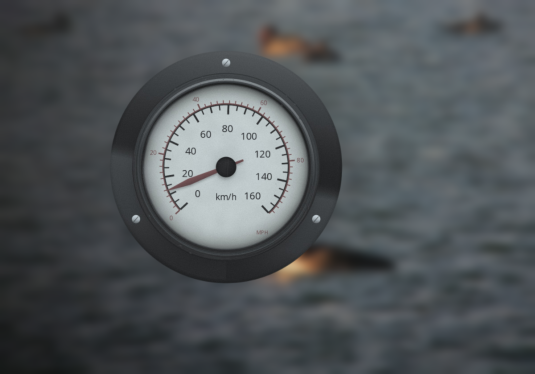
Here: 12.5 km/h
